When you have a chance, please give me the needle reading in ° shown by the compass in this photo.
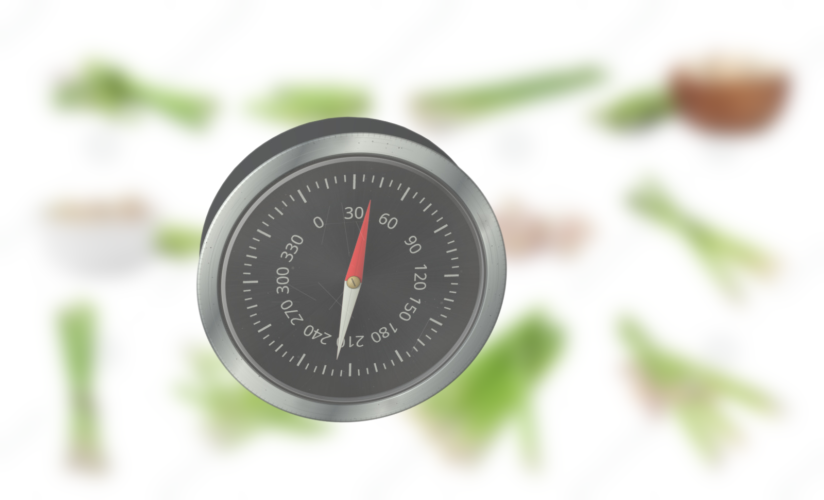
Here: 40 °
